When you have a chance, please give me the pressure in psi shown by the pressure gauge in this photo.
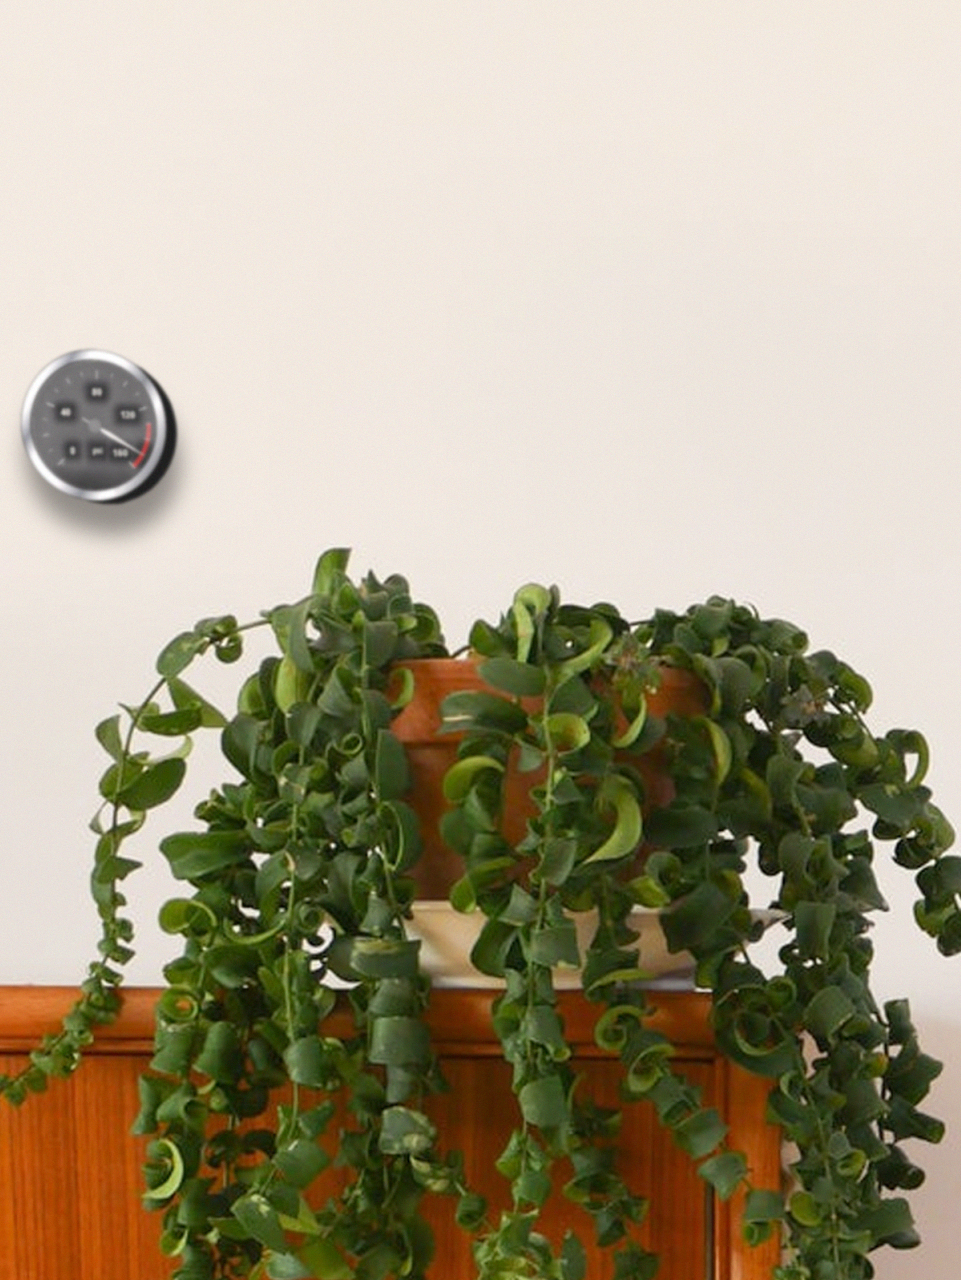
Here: 150 psi
